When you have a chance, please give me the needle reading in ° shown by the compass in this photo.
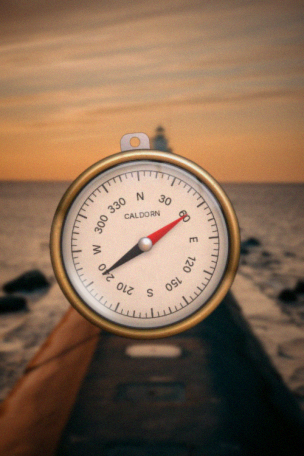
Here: 60 °
